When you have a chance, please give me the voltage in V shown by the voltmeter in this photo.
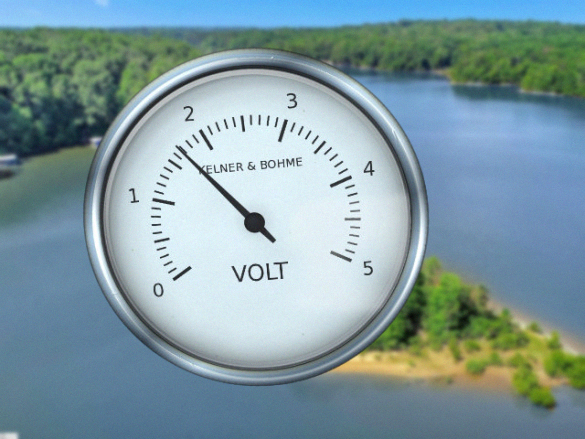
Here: 1.7 V
